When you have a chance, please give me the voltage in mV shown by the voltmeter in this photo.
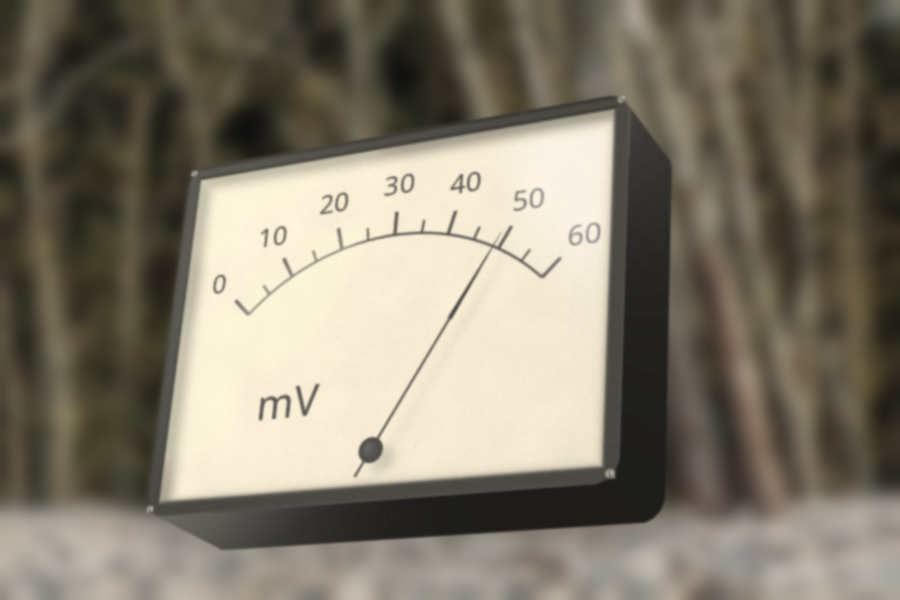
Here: 50 mV
